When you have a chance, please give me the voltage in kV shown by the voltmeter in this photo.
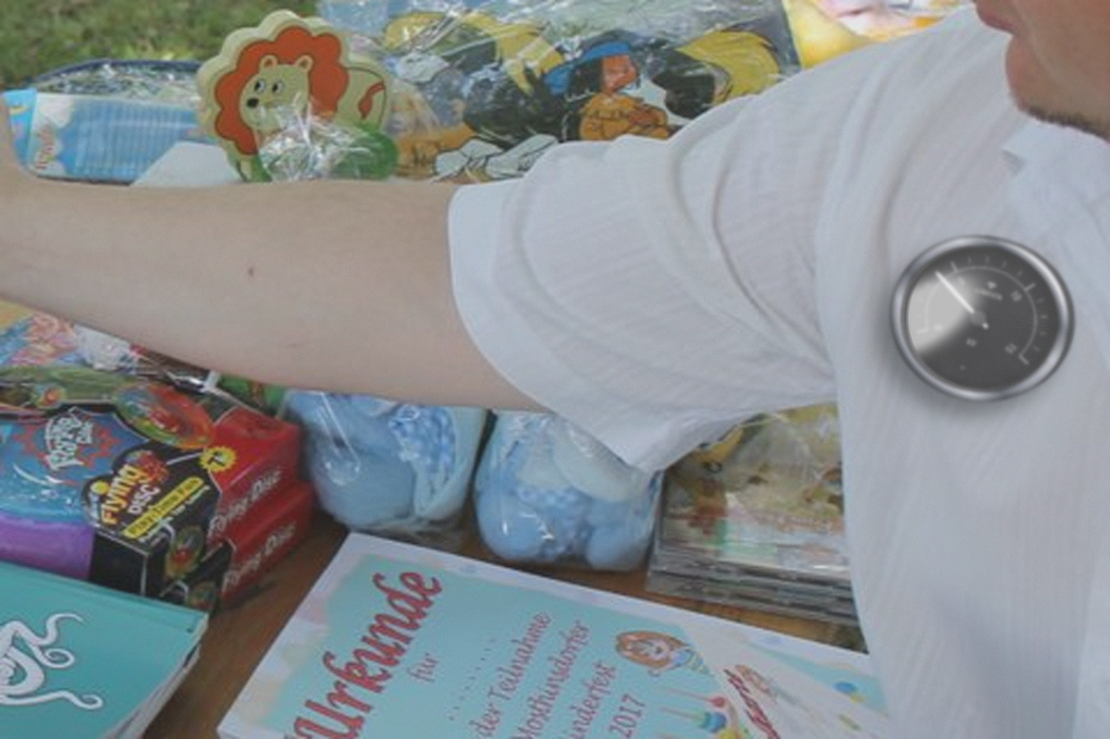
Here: 4 kV
